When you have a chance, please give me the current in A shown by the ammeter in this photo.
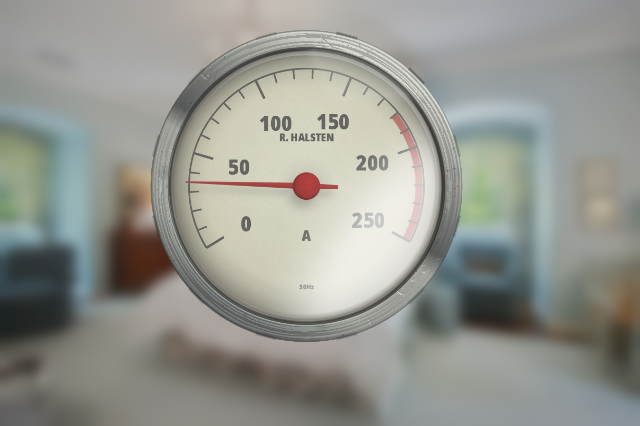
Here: 35 A
